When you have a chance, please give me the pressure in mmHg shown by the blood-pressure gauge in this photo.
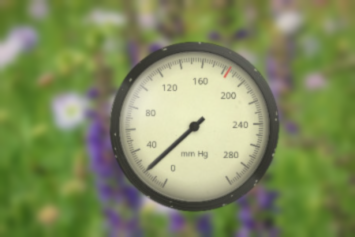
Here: 20 mmHg
